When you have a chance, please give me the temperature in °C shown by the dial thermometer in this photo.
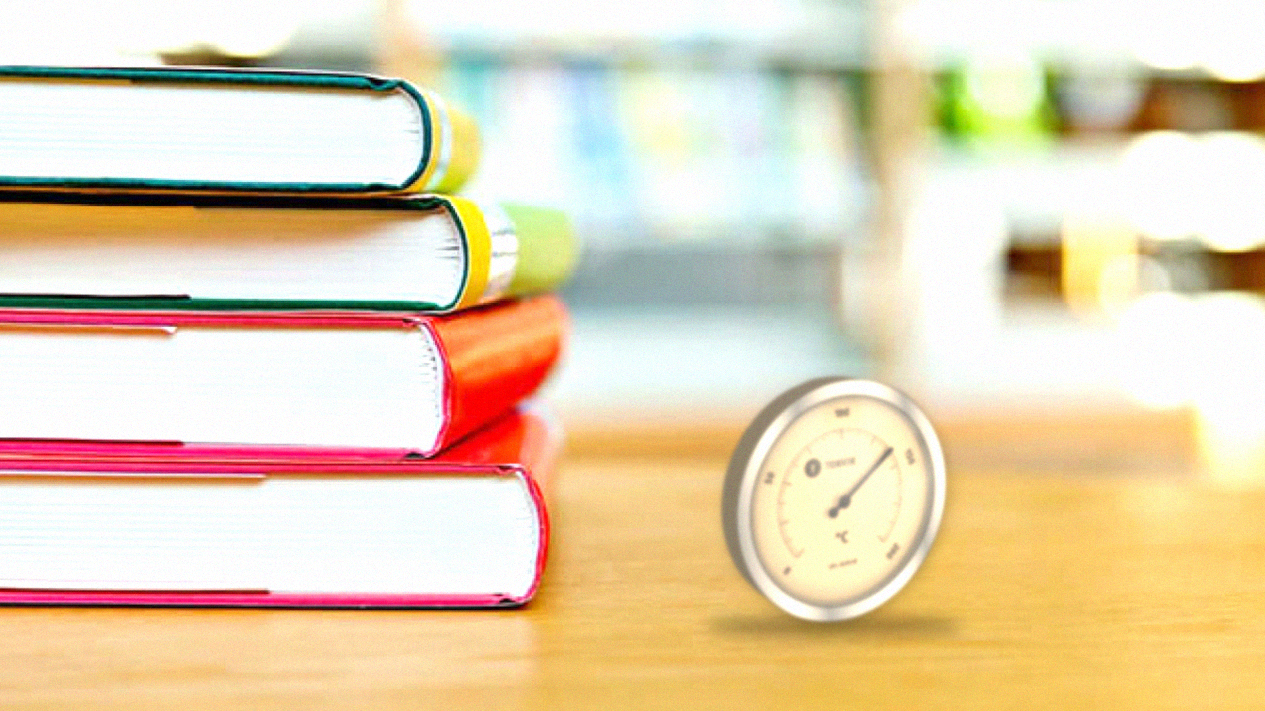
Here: 137.5 °C
